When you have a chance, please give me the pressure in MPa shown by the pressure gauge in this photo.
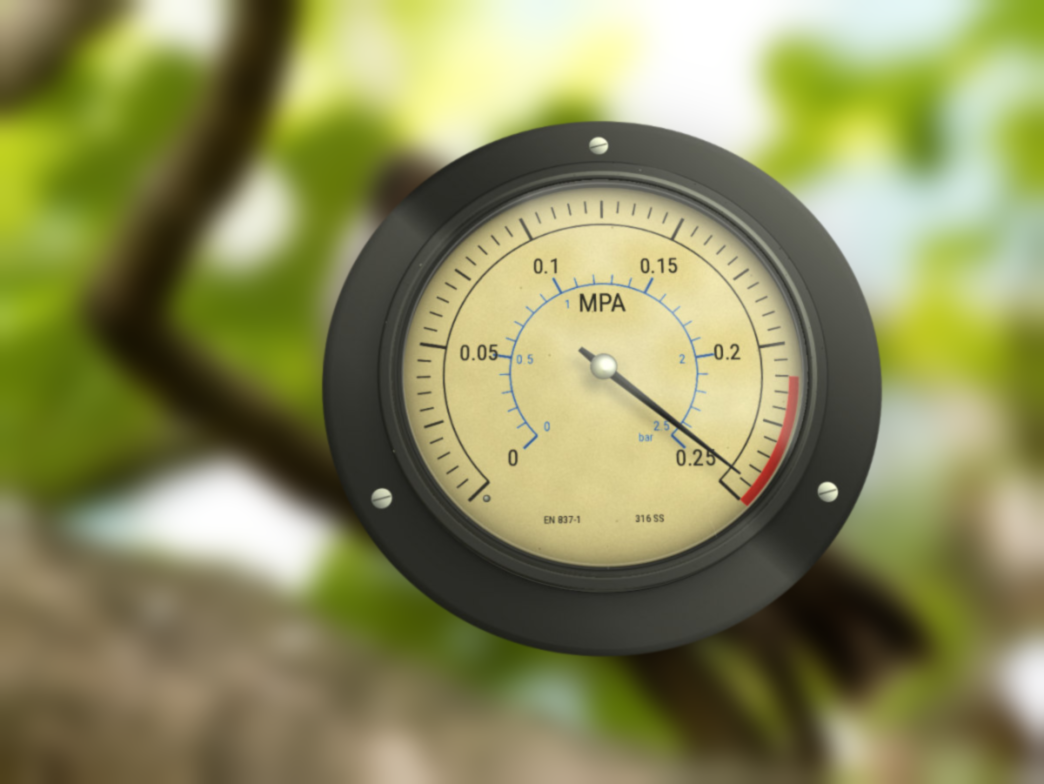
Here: 0.245 MPa
